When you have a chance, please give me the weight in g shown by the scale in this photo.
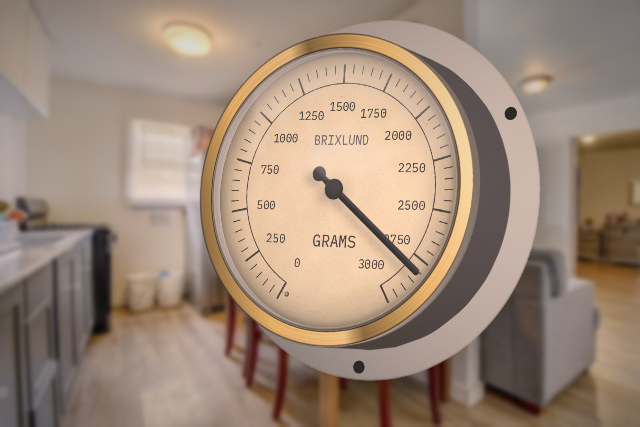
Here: 2800 g
